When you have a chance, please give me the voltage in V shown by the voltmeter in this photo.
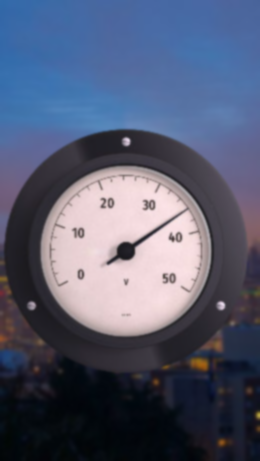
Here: 36 V
